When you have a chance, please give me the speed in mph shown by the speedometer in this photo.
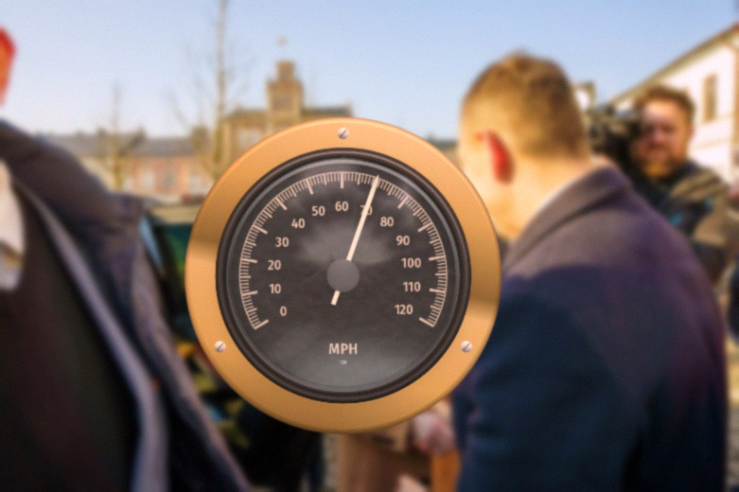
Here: 70 mph
